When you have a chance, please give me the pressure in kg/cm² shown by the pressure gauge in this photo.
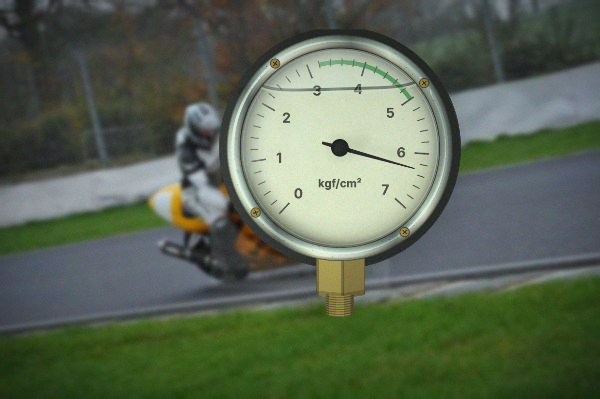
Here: 6.3 kg/cm²
